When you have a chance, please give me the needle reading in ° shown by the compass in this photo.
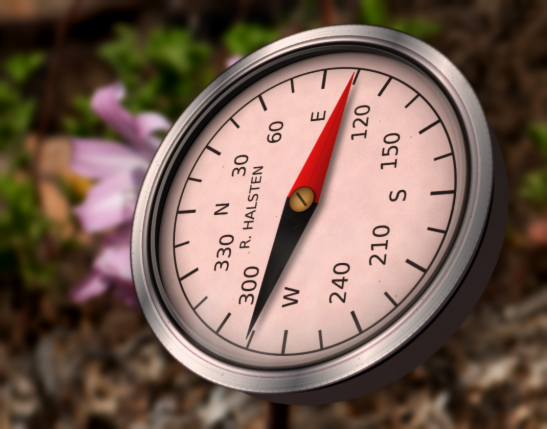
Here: 105 °
